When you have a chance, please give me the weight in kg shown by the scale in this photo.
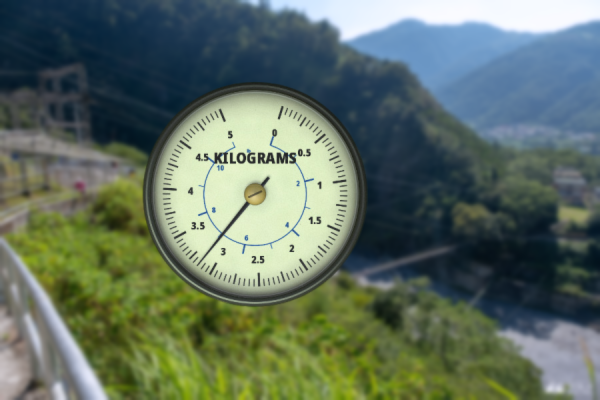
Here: 3.15 kg
